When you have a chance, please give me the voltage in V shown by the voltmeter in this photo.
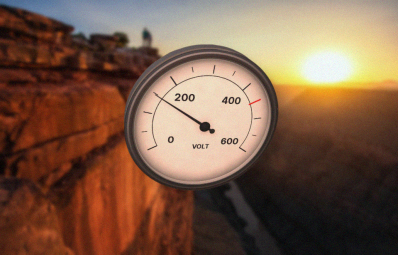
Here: 150 V
